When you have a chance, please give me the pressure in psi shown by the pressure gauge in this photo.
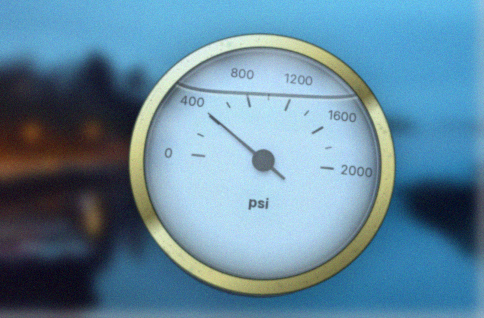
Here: 400 psi
